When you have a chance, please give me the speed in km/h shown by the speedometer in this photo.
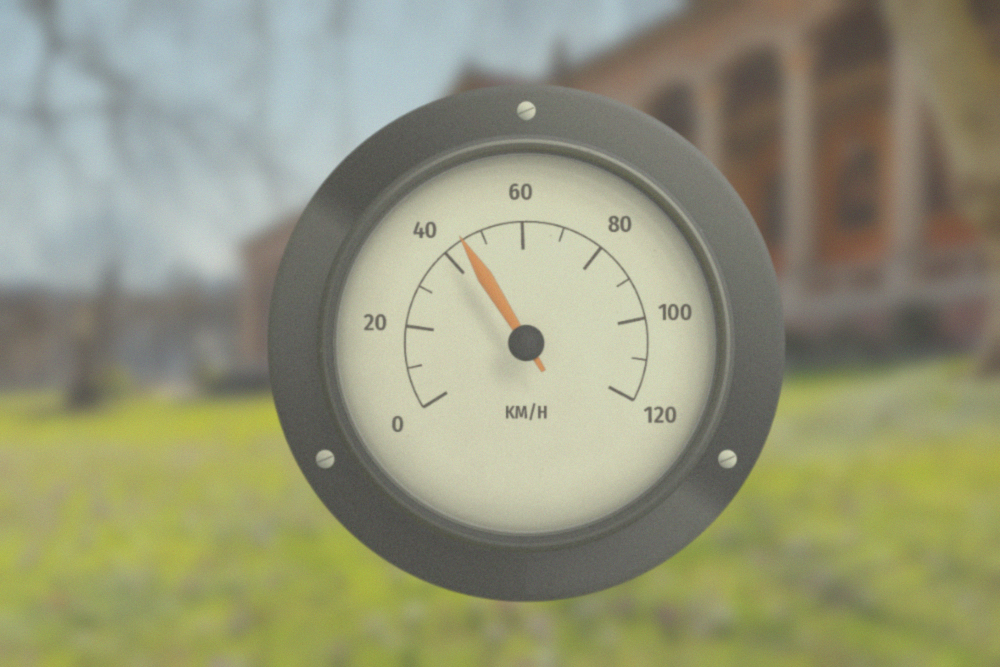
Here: 45 km/h
